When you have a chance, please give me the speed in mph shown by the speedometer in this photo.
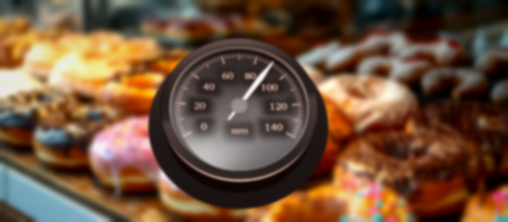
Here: 90 mph
